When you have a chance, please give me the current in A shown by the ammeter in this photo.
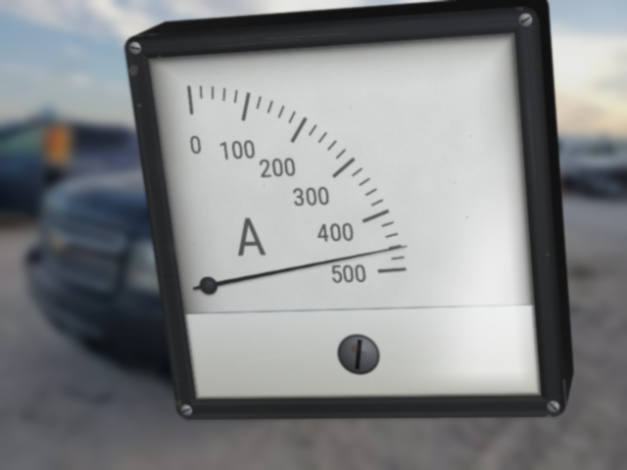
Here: 460 A
